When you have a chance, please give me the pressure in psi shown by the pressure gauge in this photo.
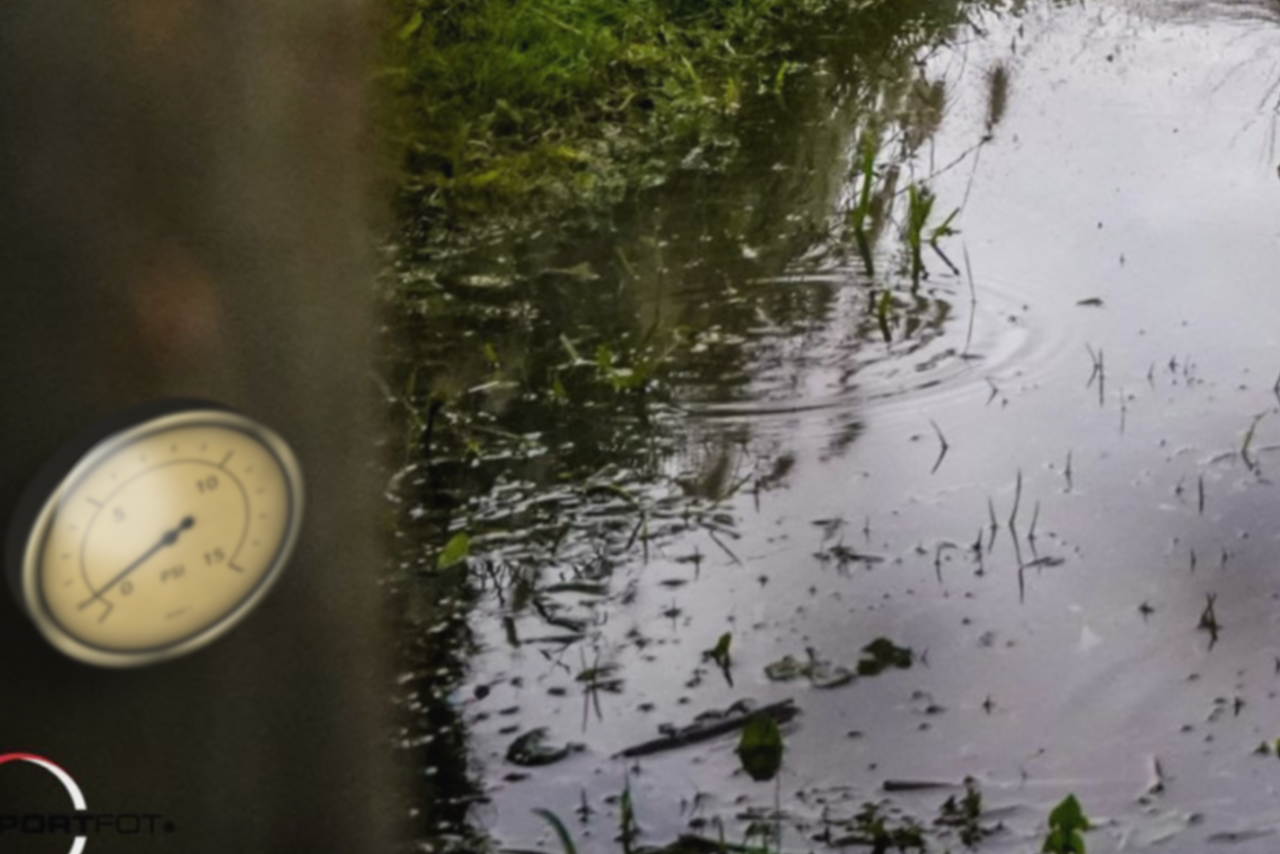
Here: 1 psi
